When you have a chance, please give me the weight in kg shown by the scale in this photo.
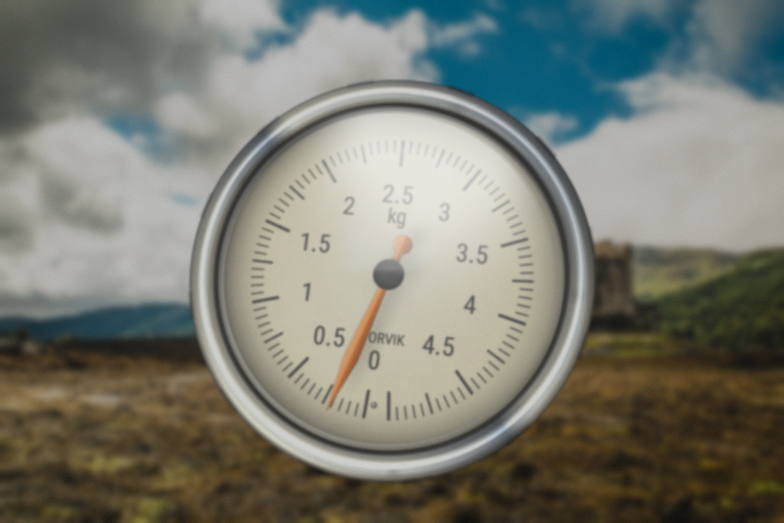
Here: 0.2 kg
